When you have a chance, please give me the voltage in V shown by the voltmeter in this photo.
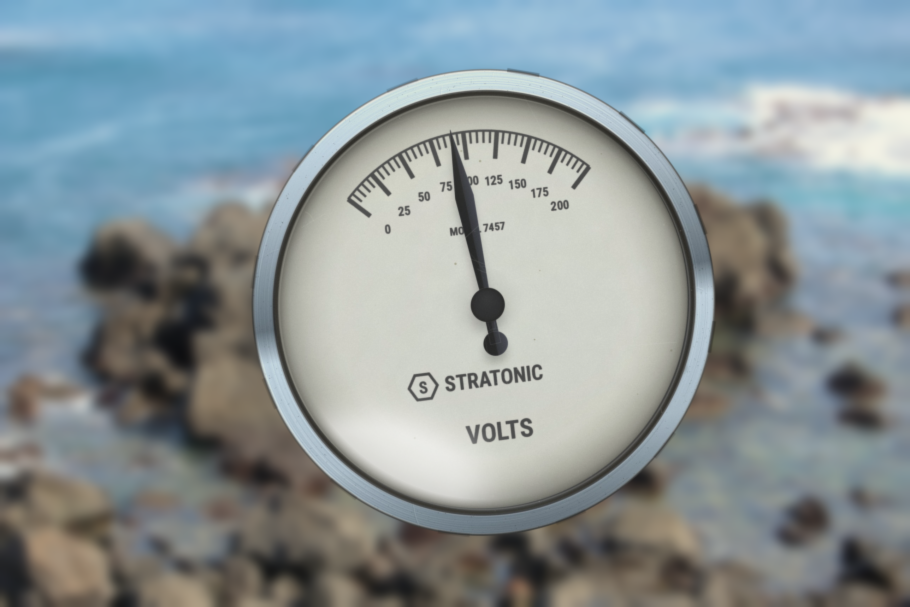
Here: 90 V
